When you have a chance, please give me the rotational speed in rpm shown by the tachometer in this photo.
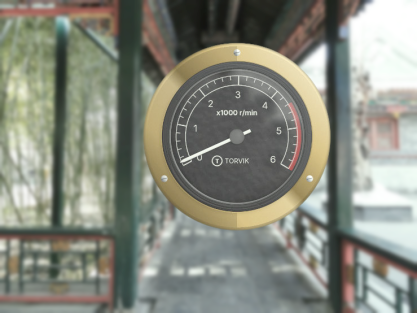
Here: 100 rpm
